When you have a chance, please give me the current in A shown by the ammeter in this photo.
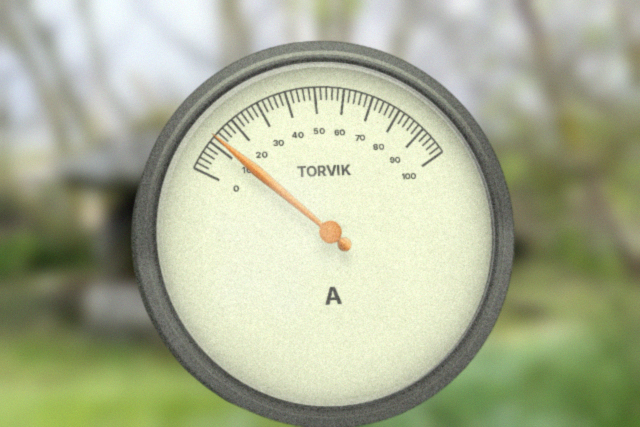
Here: 12 A
